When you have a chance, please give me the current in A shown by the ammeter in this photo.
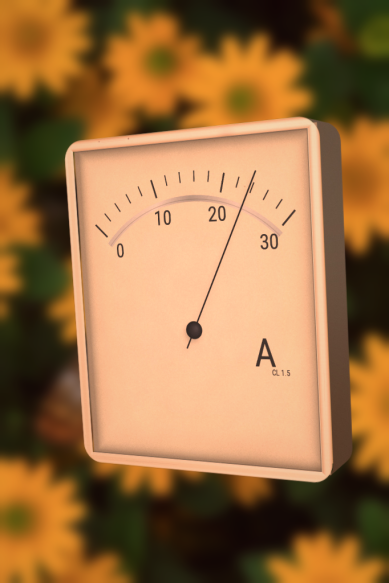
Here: 24 A
